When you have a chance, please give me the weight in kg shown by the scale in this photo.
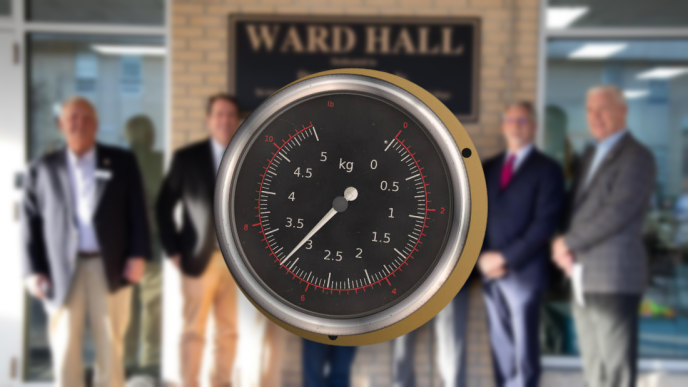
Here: 3.1 kg
